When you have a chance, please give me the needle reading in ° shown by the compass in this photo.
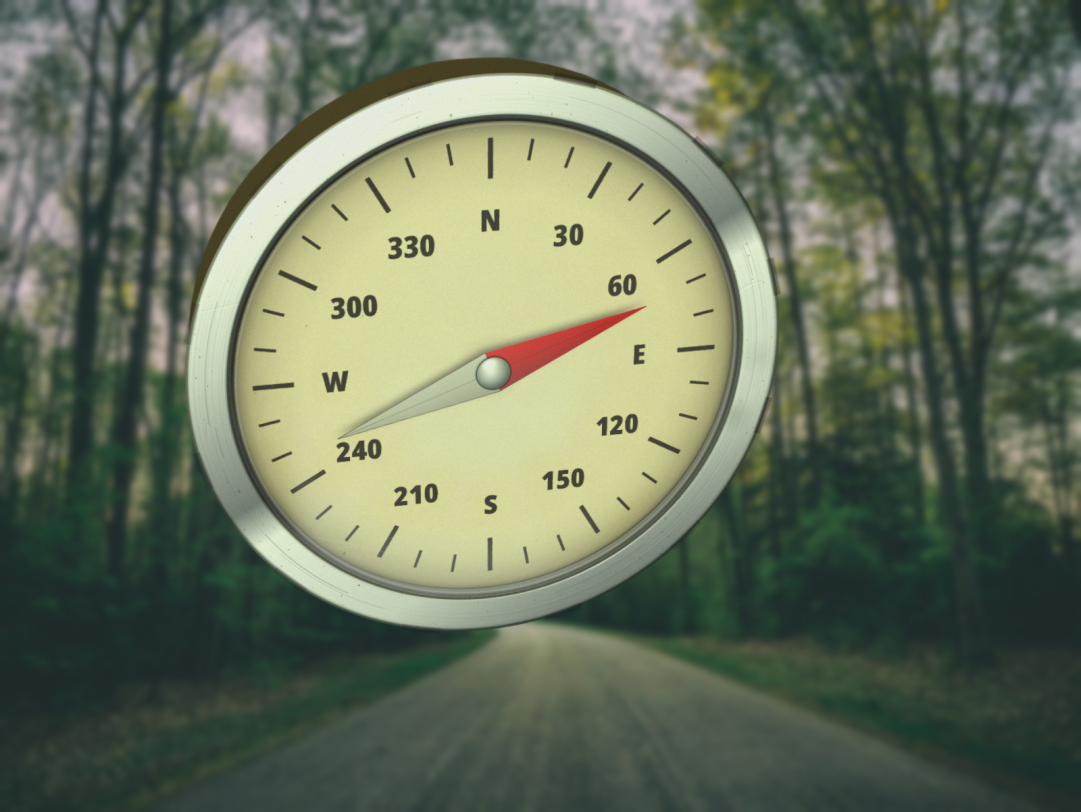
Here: 70 °
